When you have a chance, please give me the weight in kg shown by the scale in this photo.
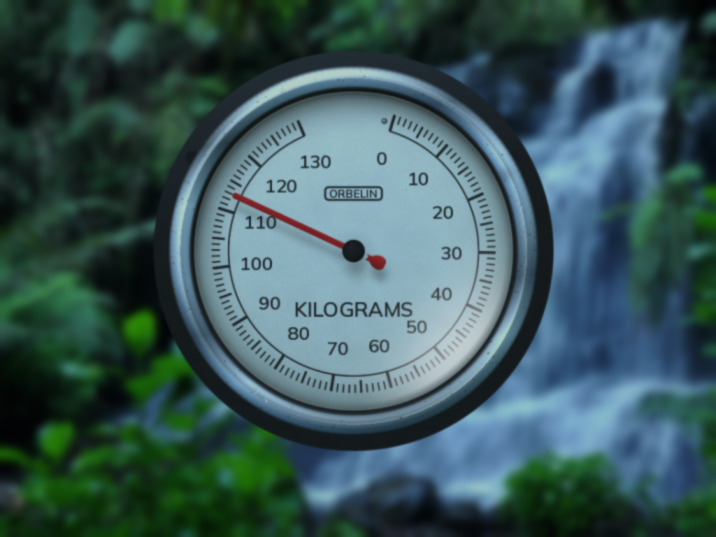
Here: 113 kg
